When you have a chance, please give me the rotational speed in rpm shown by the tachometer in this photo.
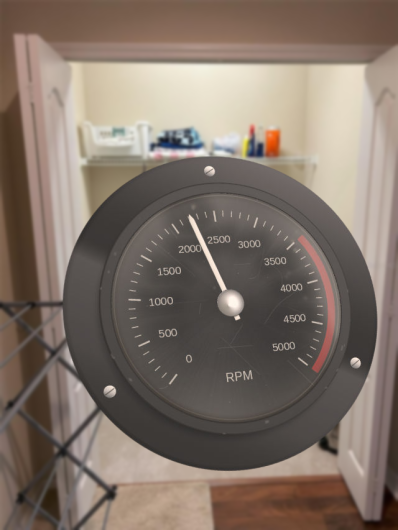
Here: 2200 rpm
